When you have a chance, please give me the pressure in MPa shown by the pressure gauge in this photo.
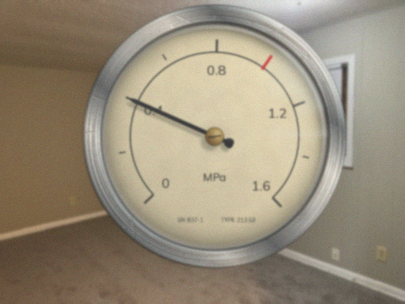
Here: 0.4 MPa
